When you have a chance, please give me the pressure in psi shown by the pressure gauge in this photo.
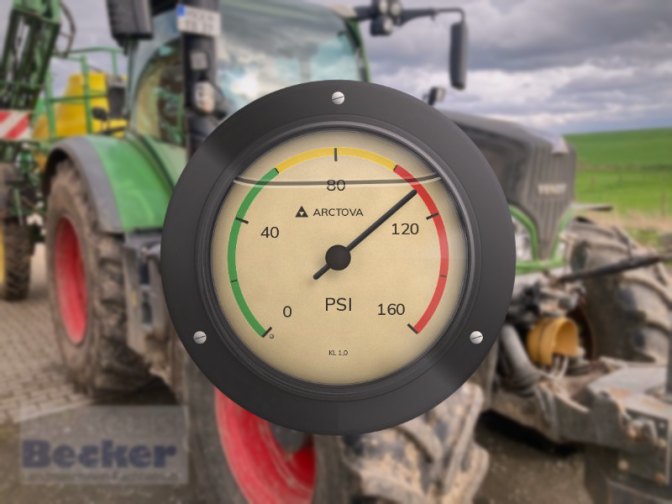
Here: 110 psi
